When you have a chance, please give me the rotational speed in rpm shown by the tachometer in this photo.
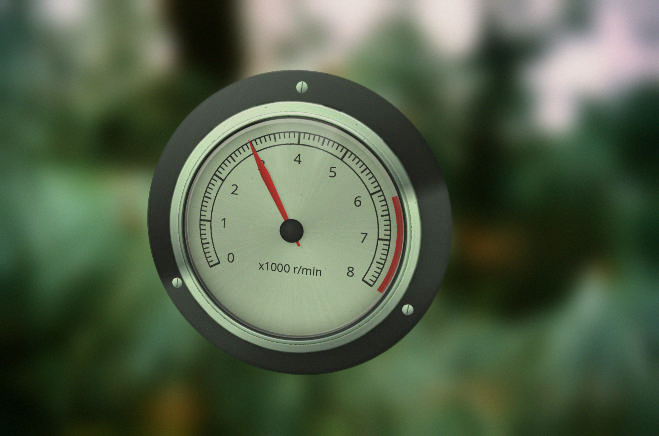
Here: 3000 rpm
